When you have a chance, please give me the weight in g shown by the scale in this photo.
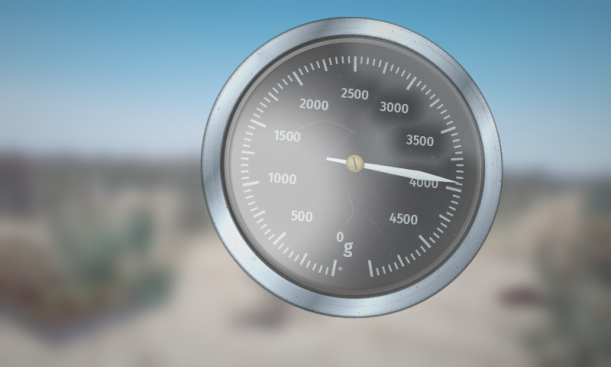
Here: 3950 g
